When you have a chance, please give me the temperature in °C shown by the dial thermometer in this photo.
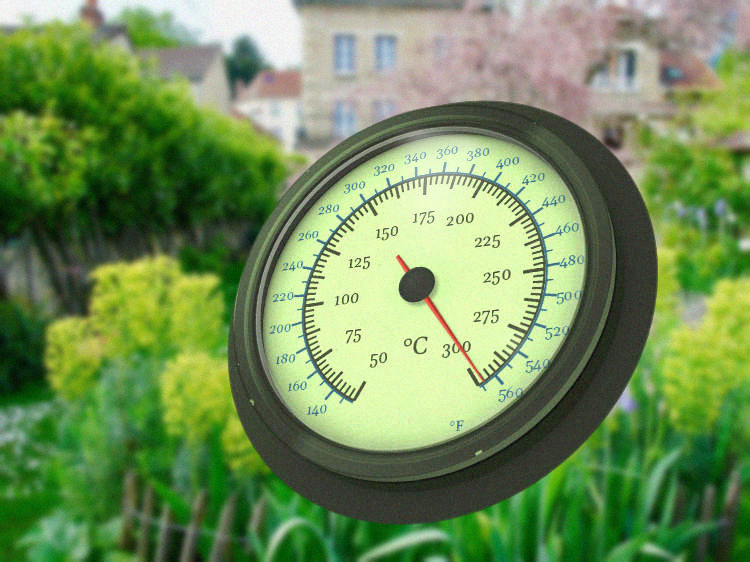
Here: 297.5 °C
